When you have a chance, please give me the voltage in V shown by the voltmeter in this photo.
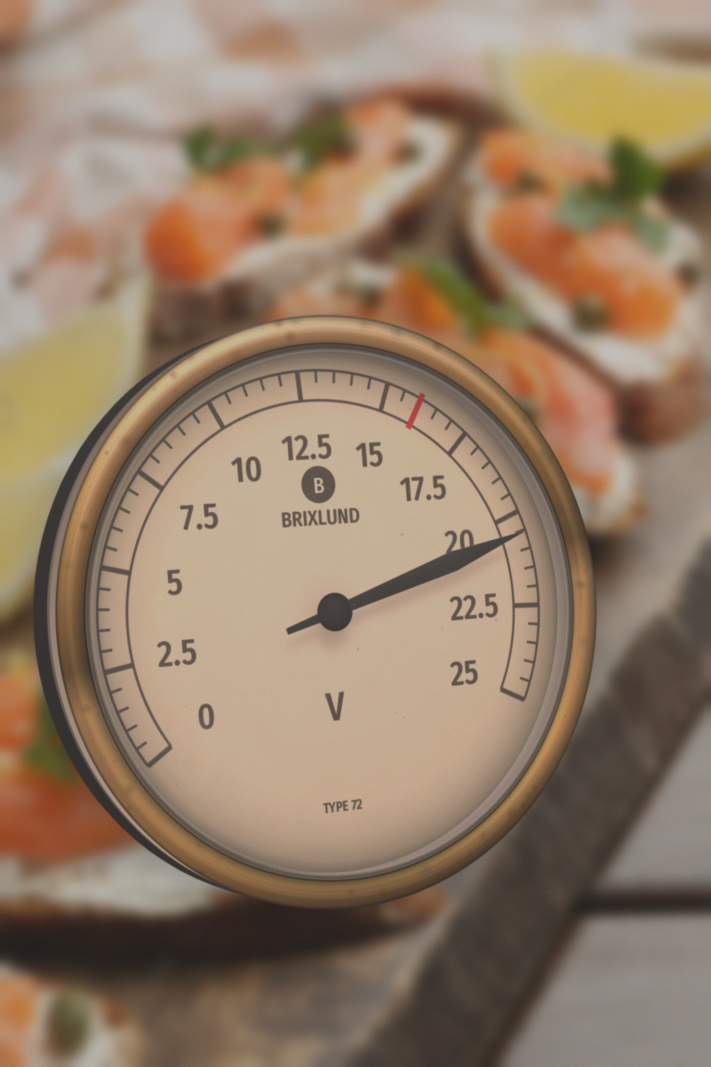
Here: 20.5 V
